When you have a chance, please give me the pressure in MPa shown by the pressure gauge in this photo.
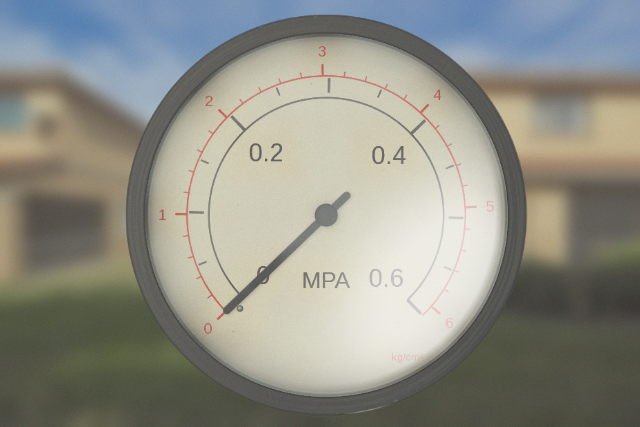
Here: 0 MPa
